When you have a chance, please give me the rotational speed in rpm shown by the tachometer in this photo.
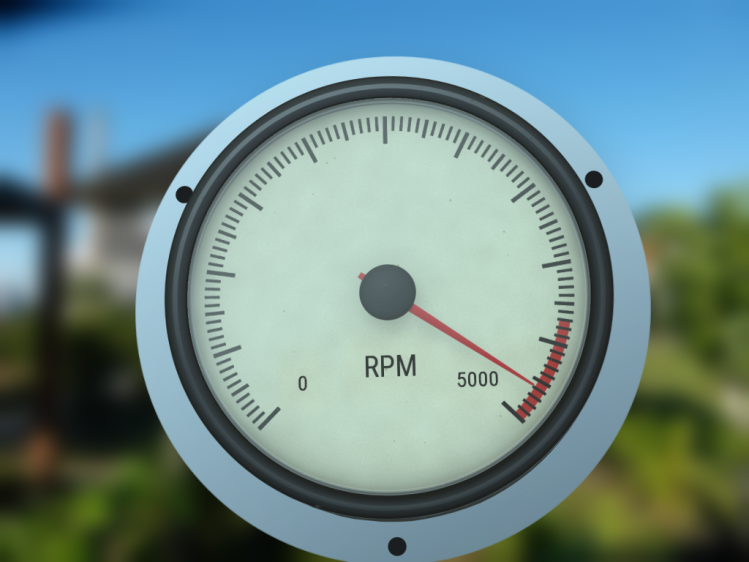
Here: 4800 rpm
